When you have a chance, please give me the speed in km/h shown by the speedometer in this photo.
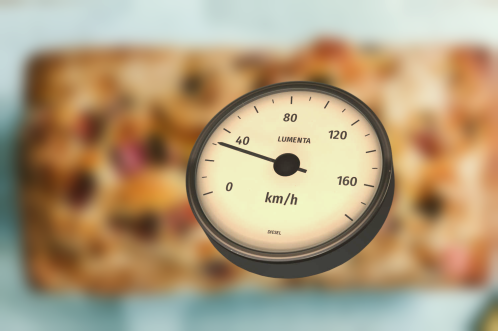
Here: 30 km/h
